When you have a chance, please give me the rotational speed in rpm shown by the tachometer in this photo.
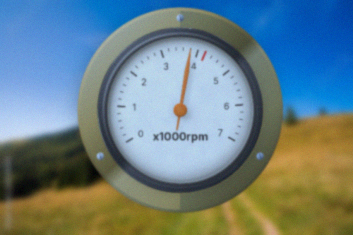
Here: 3800 rpm
